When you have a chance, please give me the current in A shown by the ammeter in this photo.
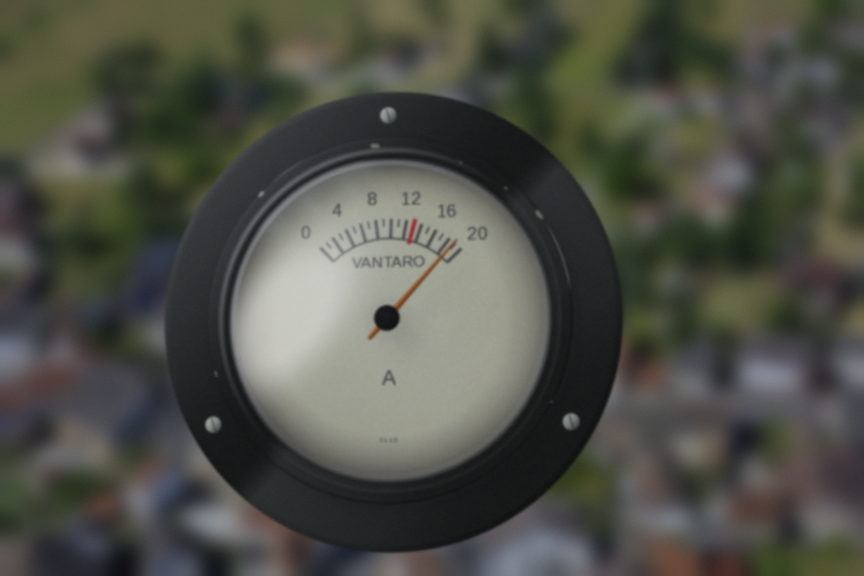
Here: 19 A
